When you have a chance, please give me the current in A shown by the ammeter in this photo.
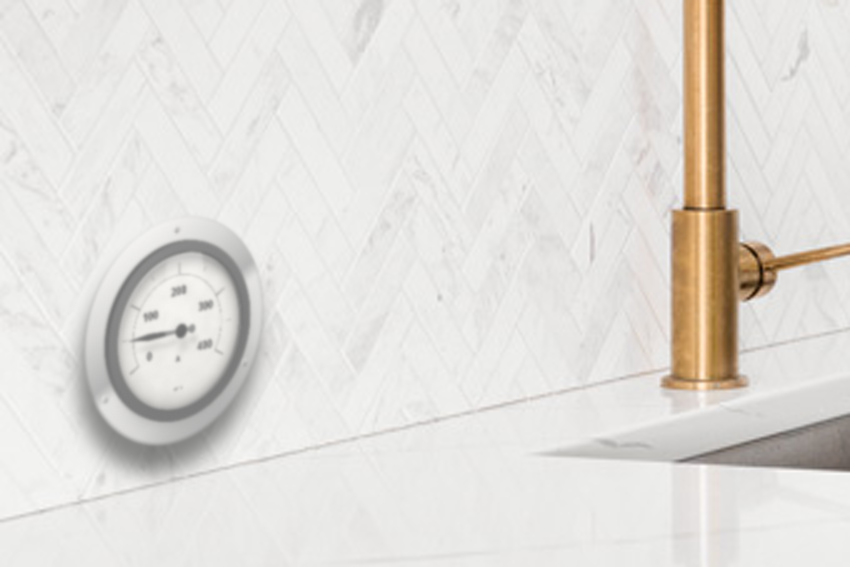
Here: 50 A
